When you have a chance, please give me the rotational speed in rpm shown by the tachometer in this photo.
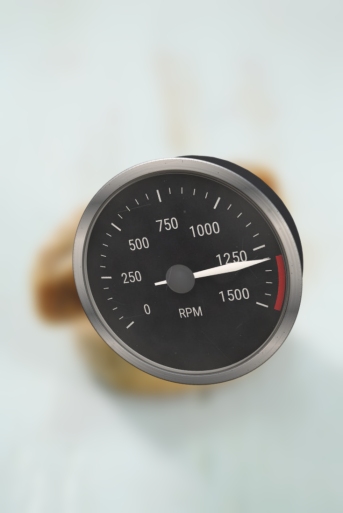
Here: 1300 rpm
